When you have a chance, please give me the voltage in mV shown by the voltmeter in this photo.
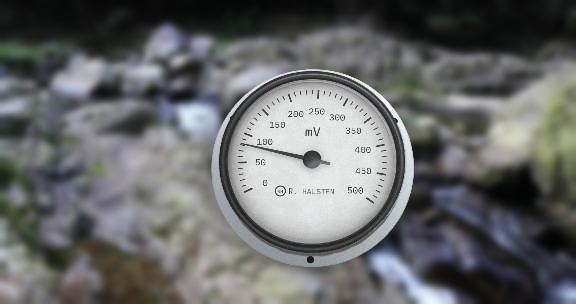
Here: 80 mV
